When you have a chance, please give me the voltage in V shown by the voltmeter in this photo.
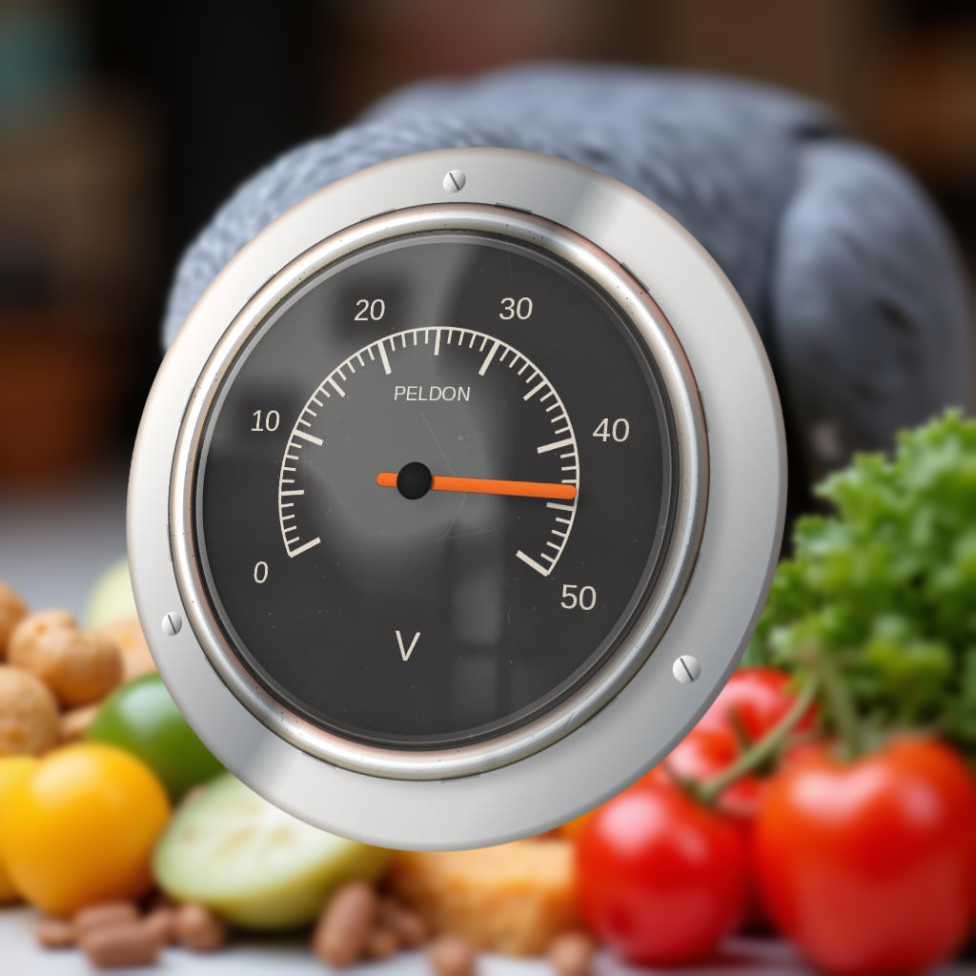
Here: 44 V
